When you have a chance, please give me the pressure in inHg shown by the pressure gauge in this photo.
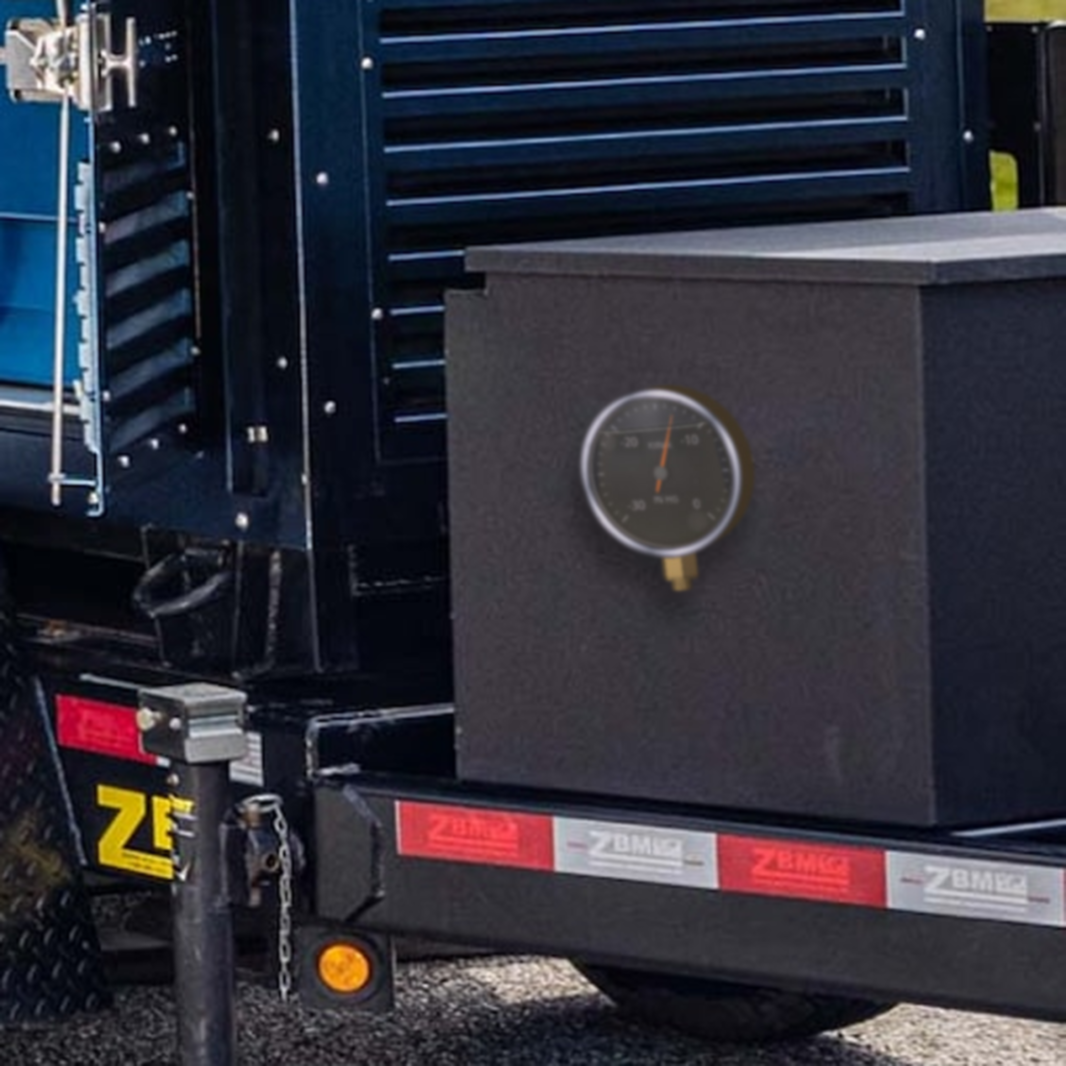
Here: -13 inHg
